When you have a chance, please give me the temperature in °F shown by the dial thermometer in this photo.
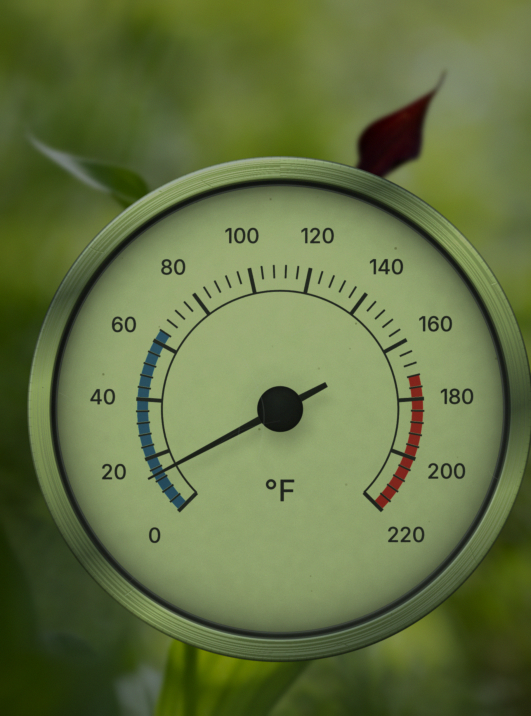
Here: 14 °F
